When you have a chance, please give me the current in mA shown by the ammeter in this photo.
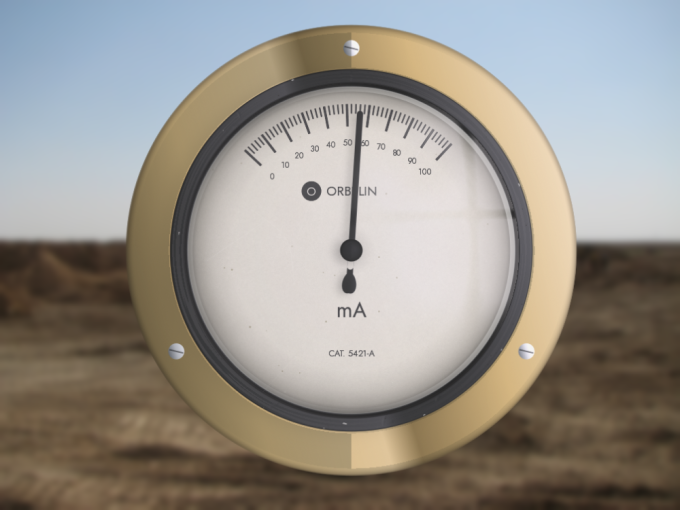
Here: 56 mA
